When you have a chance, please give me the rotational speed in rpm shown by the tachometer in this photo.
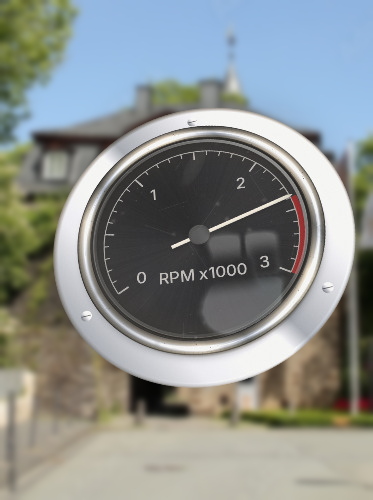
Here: 2400 rpm
